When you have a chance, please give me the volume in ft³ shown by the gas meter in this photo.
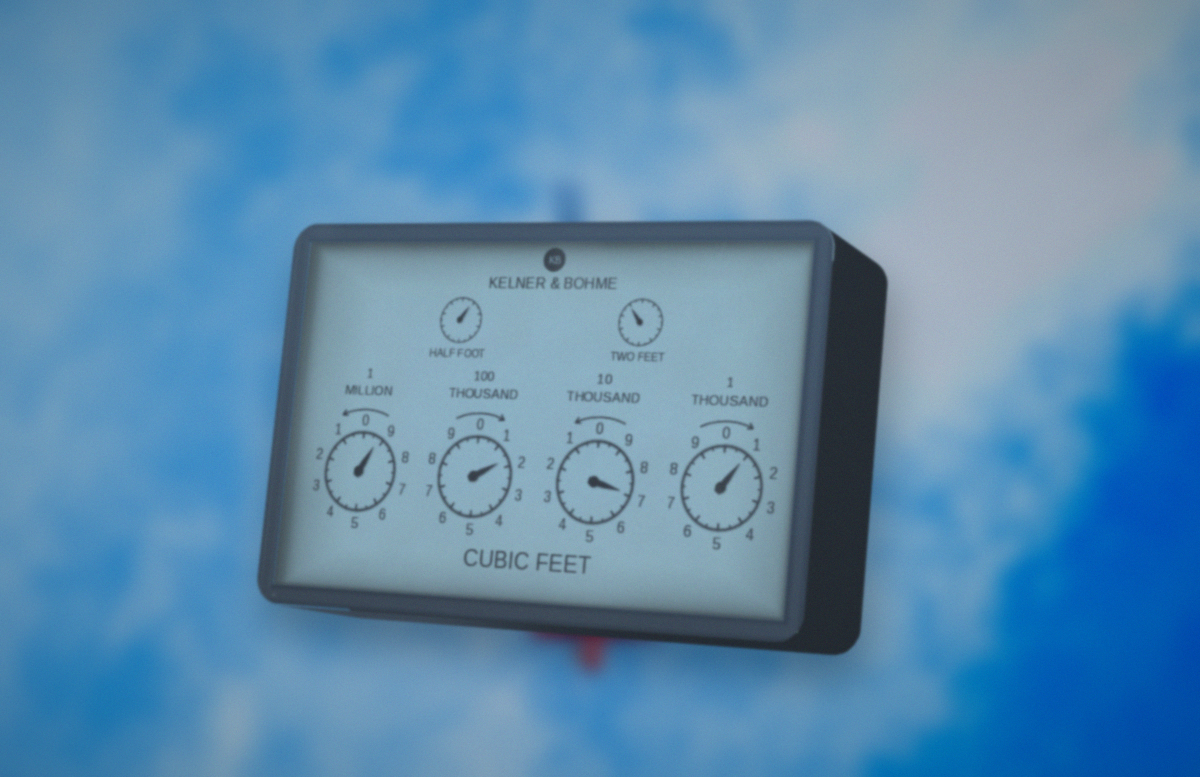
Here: 917100 ft³
